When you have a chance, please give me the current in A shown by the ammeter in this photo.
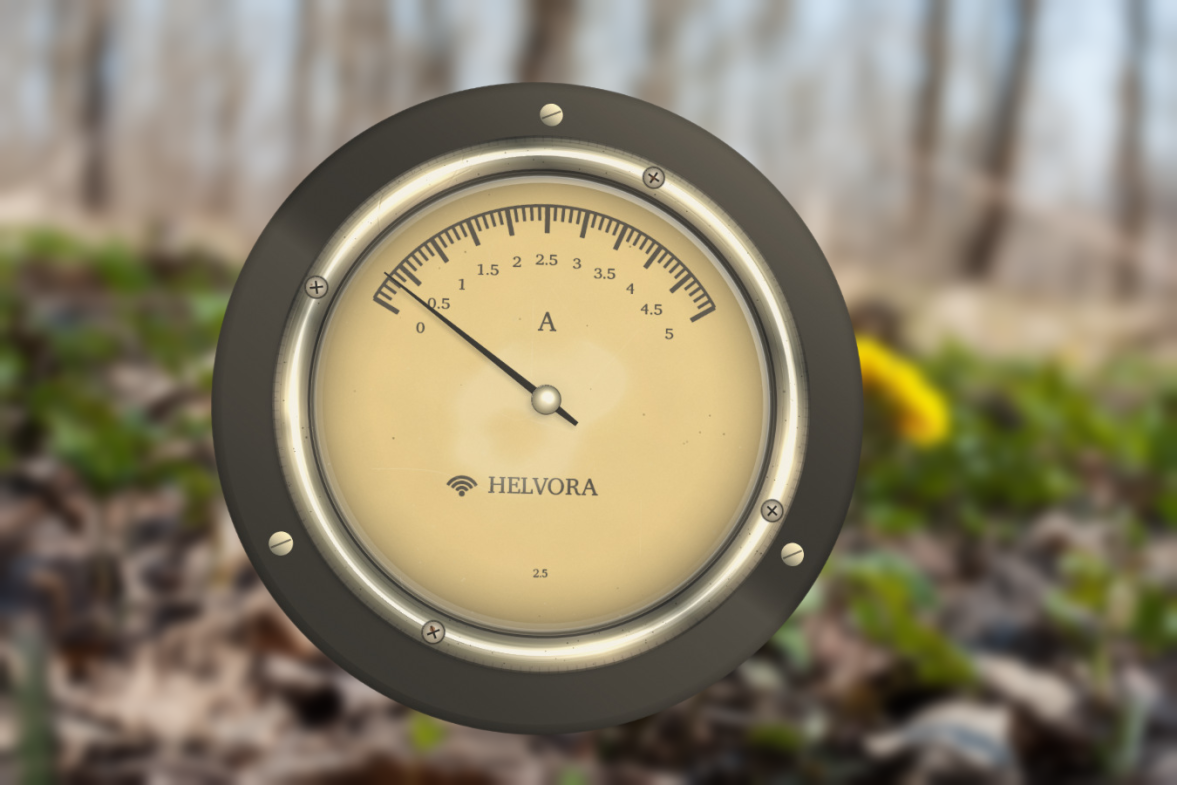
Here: 0.3 A
